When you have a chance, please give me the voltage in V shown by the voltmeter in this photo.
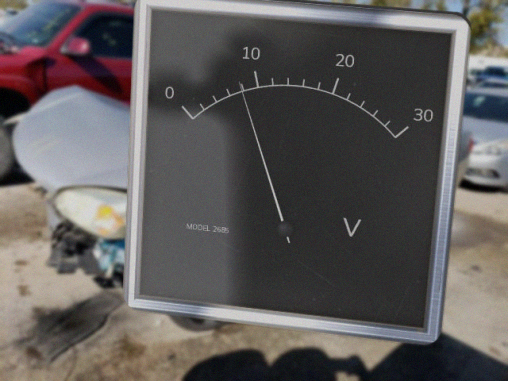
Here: 8 V
